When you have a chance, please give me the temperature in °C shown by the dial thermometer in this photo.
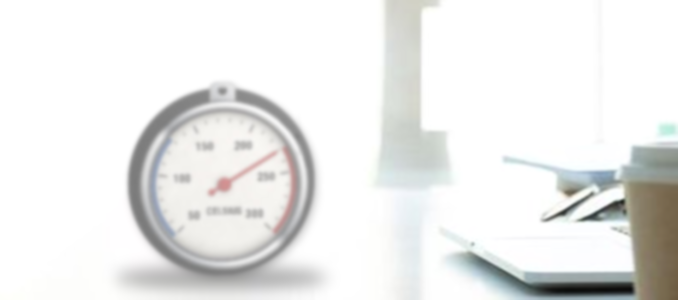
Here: 230 °C
